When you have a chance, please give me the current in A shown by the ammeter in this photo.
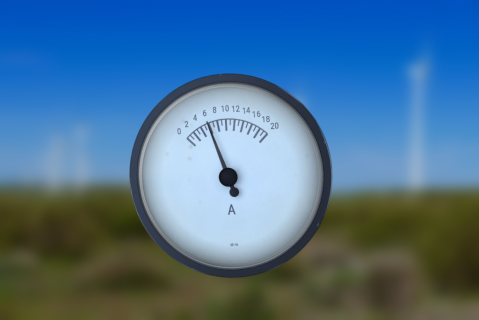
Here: 6 A
